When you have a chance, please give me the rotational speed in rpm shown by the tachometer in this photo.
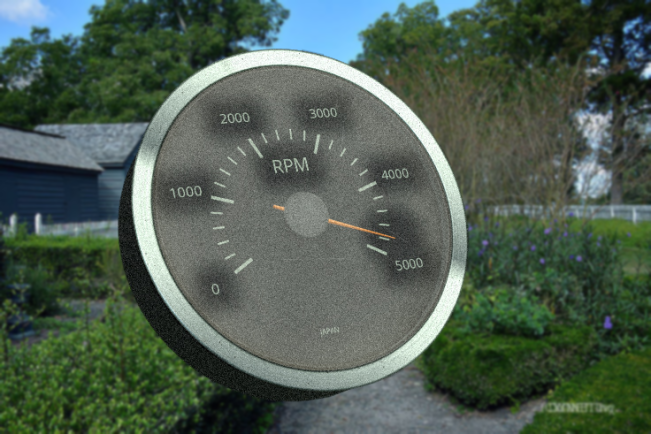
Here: 4800 rpm
